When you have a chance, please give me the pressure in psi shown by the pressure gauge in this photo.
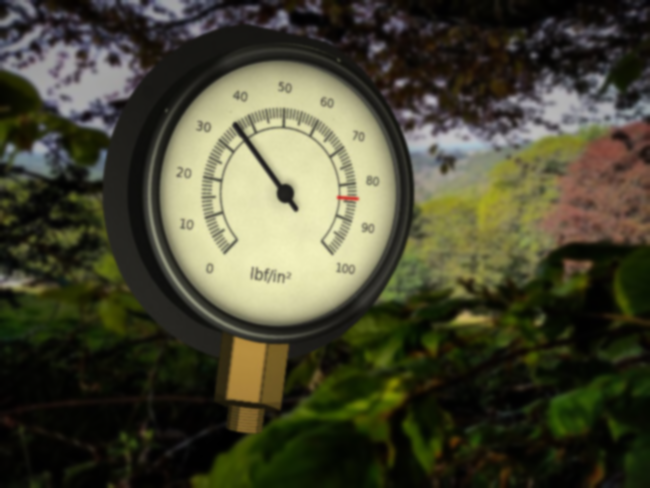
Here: 35 psi
